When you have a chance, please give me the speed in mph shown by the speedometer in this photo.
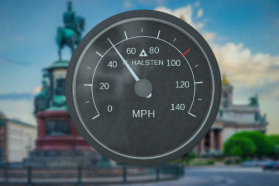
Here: 50 mph
